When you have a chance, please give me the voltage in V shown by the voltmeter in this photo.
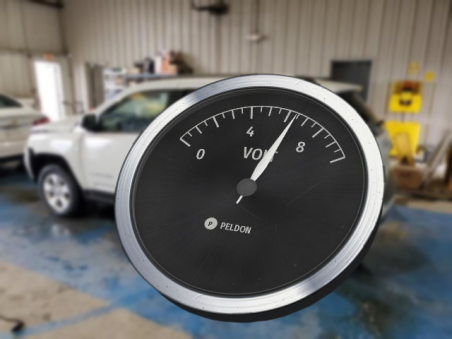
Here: 6.5 V
